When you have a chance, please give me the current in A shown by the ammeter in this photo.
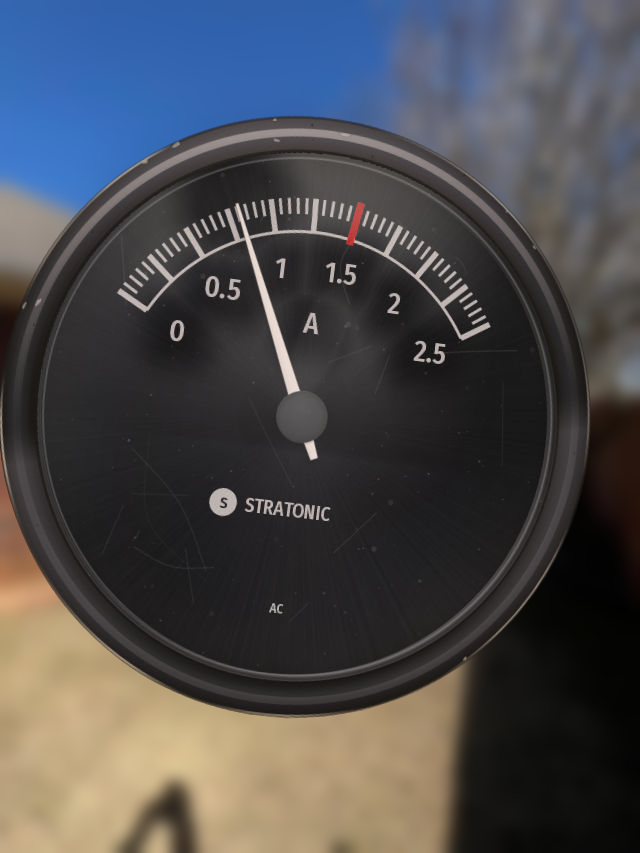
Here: 0.8 A
